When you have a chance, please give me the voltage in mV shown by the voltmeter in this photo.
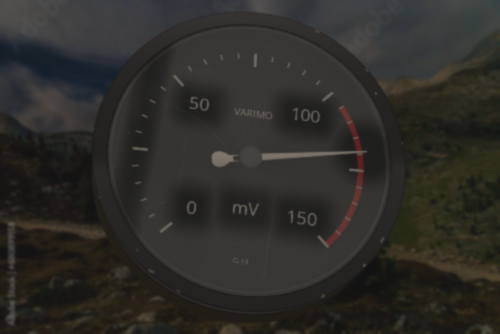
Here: 120 mV
